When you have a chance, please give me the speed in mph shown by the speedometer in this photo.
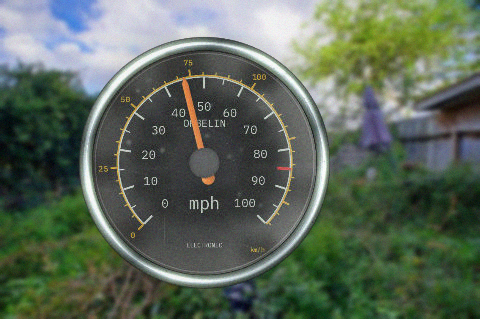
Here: 45 mph
